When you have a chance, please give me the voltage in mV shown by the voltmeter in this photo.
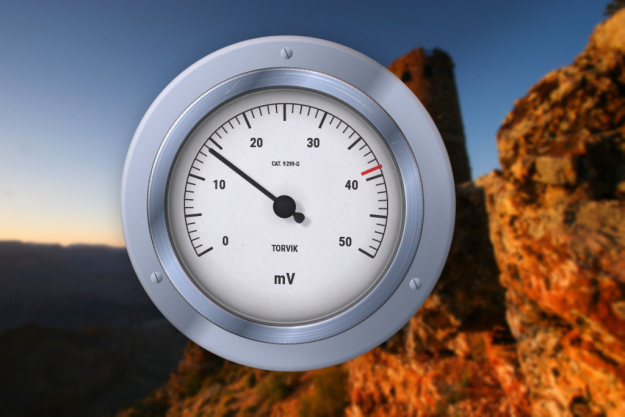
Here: 14 mV
